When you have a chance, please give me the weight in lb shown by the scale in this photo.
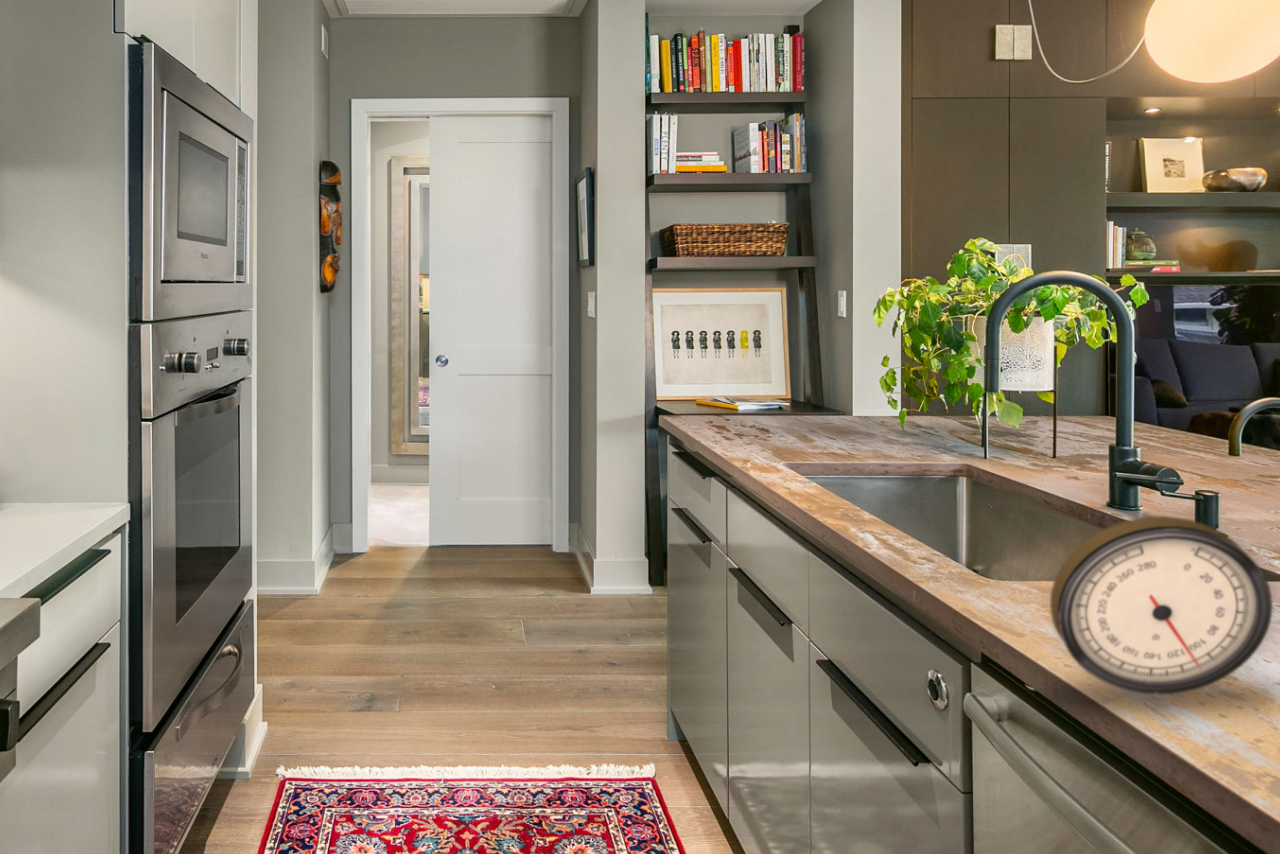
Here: 110 lb
